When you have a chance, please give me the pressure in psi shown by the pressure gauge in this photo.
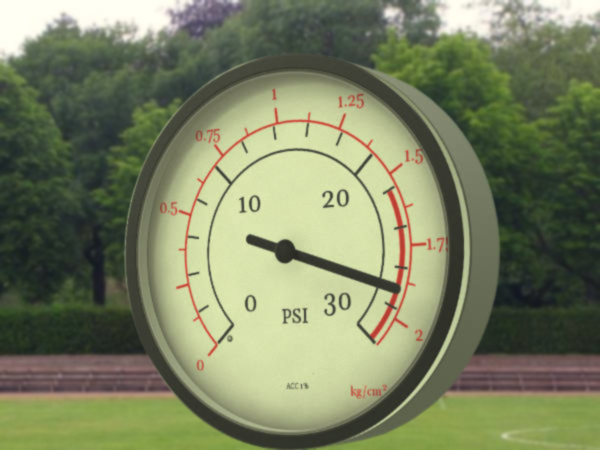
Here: 27 psi
